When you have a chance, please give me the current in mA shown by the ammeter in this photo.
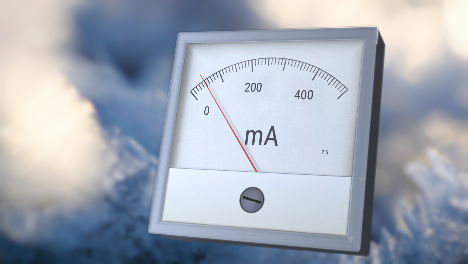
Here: 50 mA
